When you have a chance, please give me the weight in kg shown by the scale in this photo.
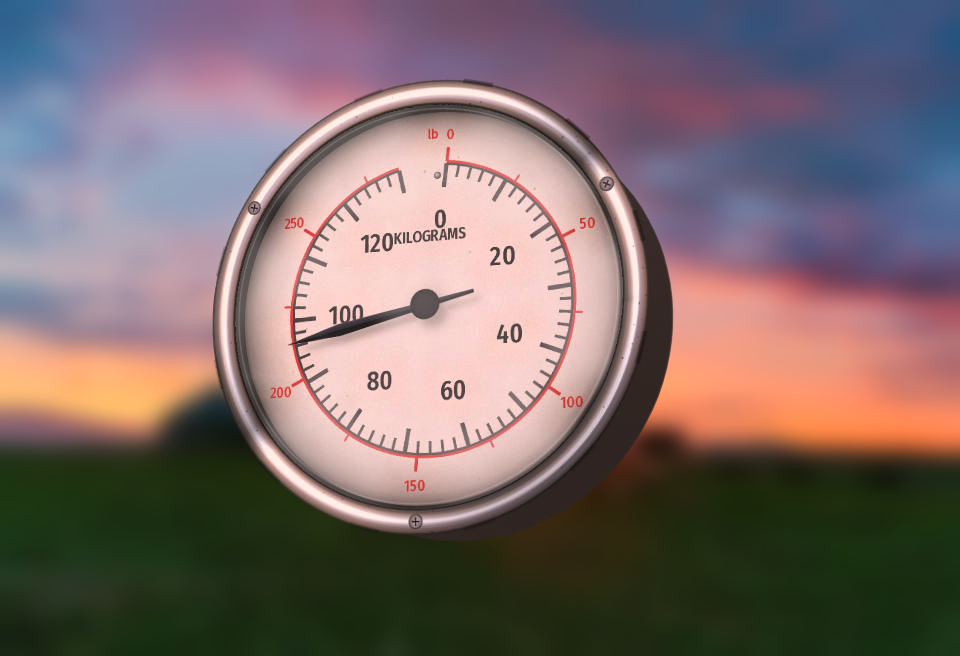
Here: 96 kg
